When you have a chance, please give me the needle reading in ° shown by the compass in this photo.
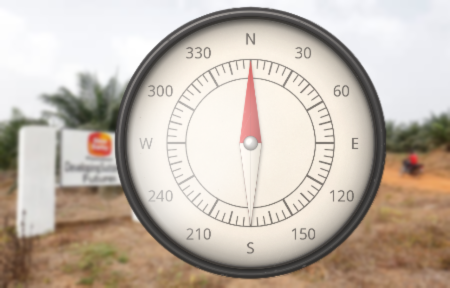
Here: 0 °
